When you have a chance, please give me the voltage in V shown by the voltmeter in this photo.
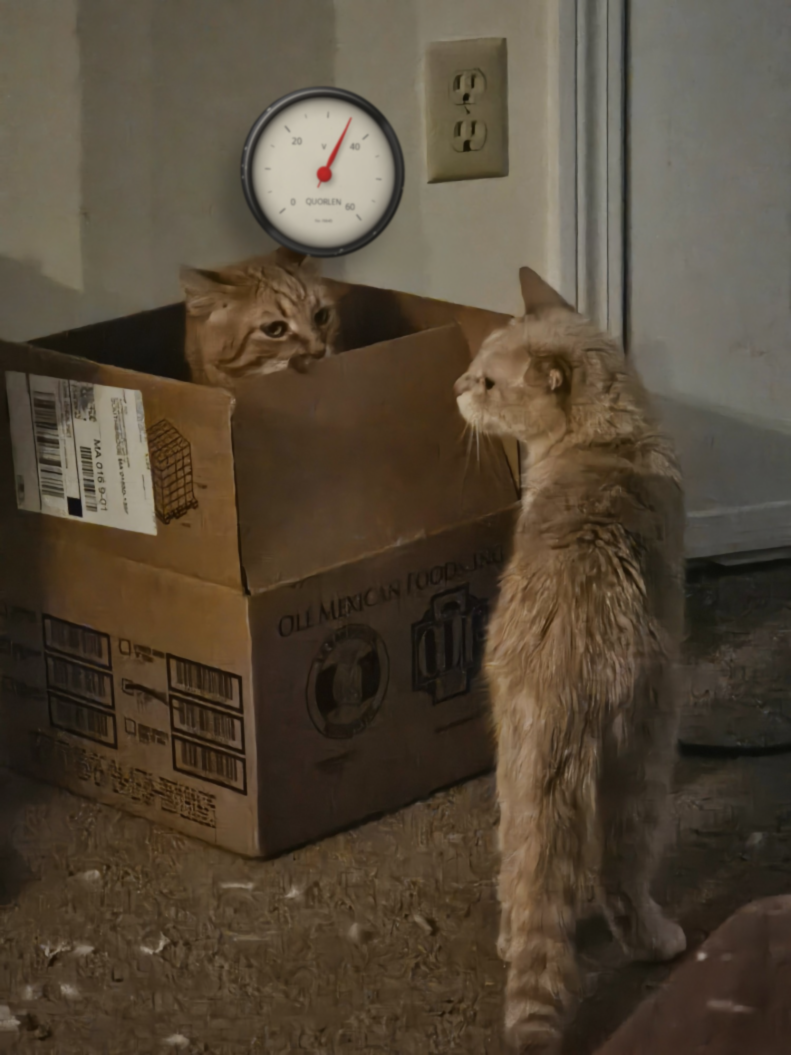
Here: 35 V
